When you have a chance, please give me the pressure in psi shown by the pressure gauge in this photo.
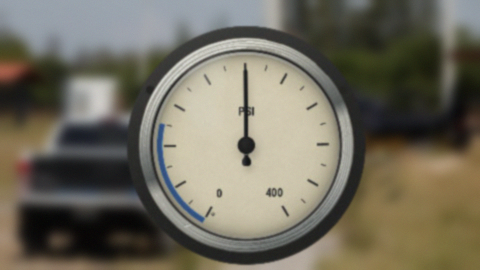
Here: 200 psi
